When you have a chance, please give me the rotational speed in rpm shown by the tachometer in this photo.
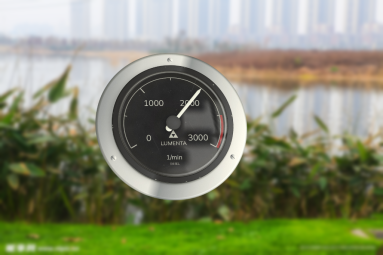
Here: 2000 rpm
